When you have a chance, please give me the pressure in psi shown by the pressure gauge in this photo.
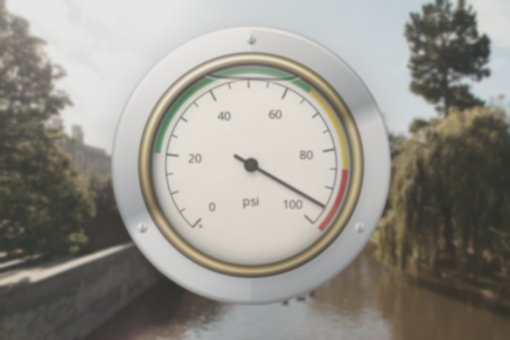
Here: 95 psi
